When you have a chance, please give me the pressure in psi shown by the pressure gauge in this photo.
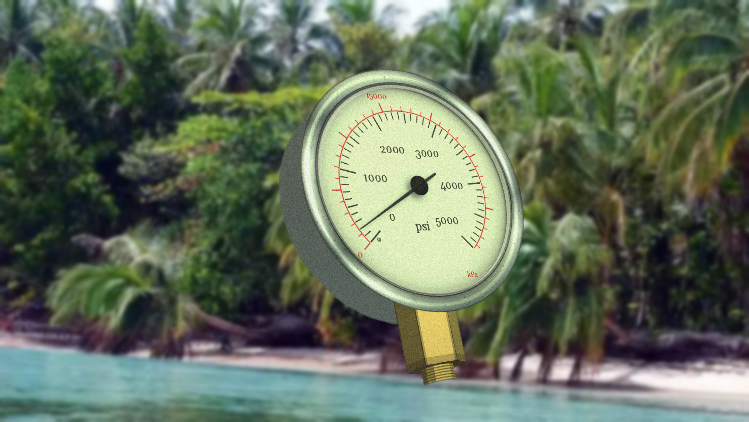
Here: 200 psi
